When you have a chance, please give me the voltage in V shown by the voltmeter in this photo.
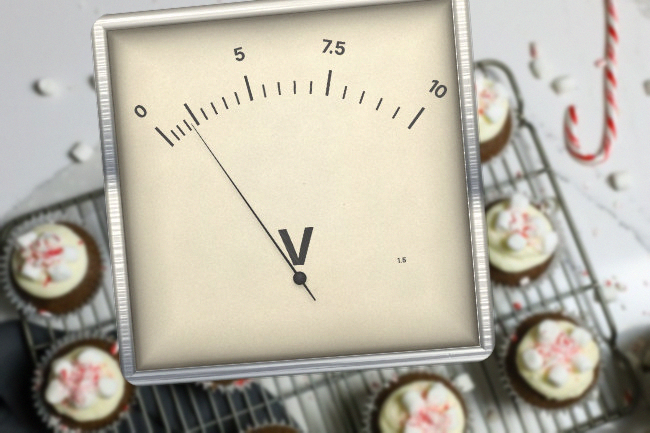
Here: 2.25 V
